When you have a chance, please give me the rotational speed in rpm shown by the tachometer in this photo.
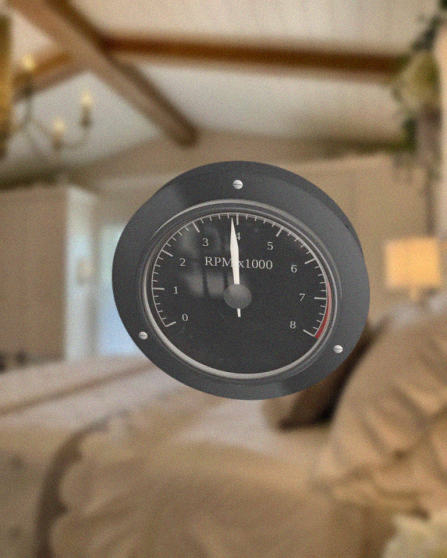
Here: 3900 rpm
